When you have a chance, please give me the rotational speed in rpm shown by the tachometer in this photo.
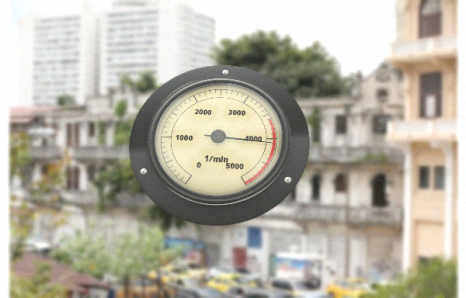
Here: 4100 rpm
